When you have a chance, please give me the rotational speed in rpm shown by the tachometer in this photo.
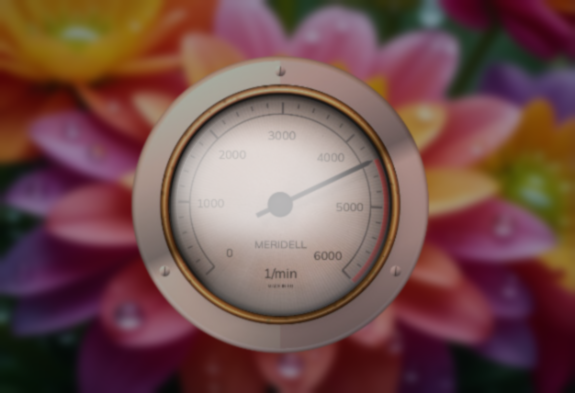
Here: 4400 rpm
